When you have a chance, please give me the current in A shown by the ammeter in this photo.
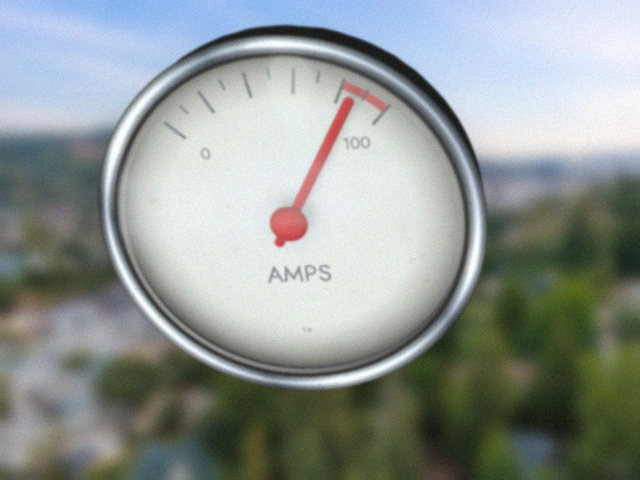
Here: 85 A
